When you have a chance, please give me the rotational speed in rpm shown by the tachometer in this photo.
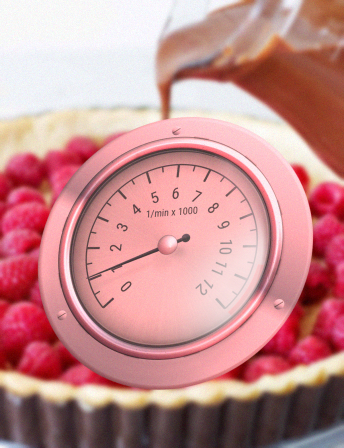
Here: 1000 rpm
